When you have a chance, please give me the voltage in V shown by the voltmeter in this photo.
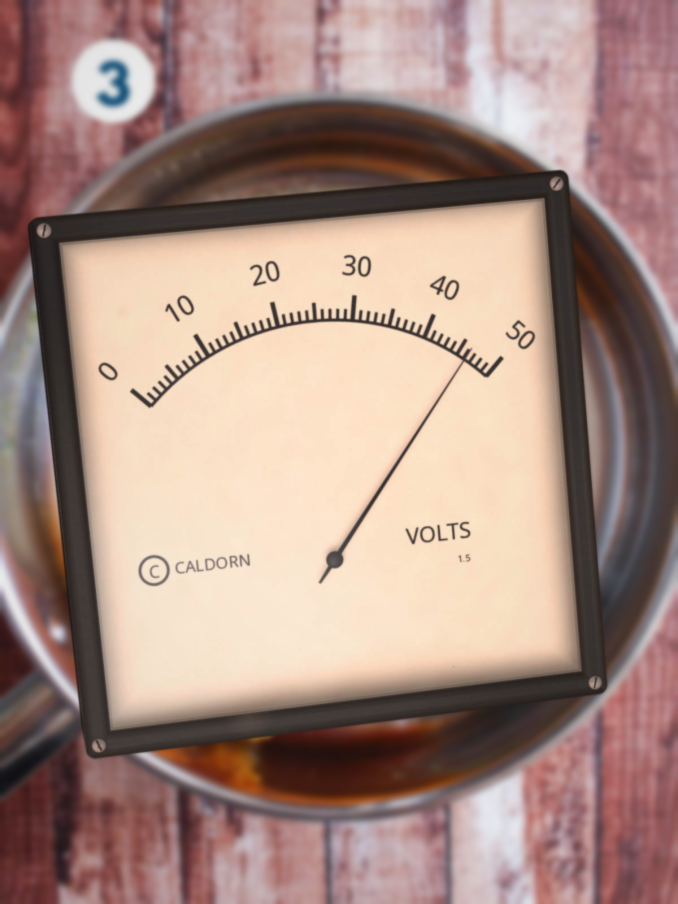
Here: 46 V
